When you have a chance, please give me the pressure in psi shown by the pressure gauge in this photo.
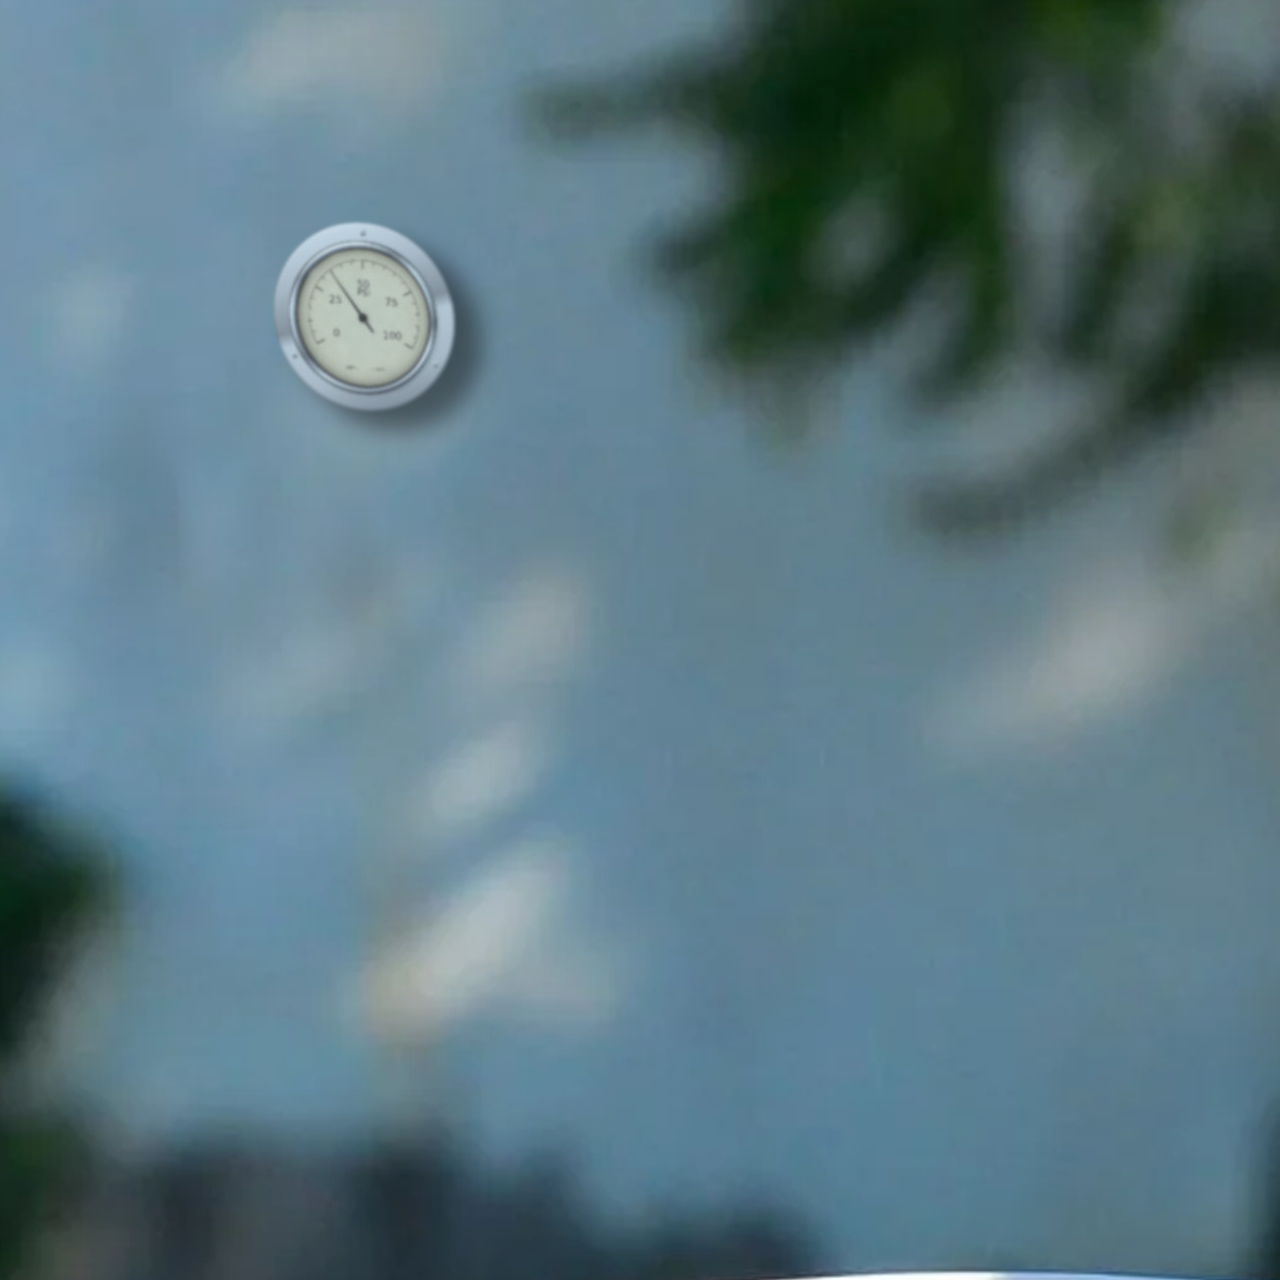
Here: 35 psi
